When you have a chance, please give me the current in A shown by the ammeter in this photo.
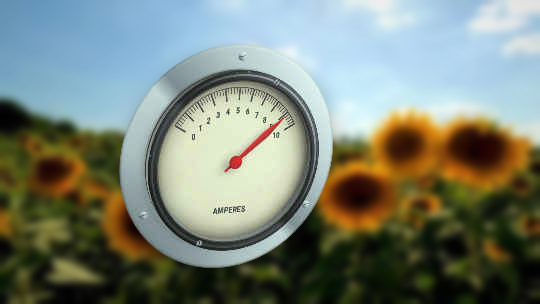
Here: 9 A
